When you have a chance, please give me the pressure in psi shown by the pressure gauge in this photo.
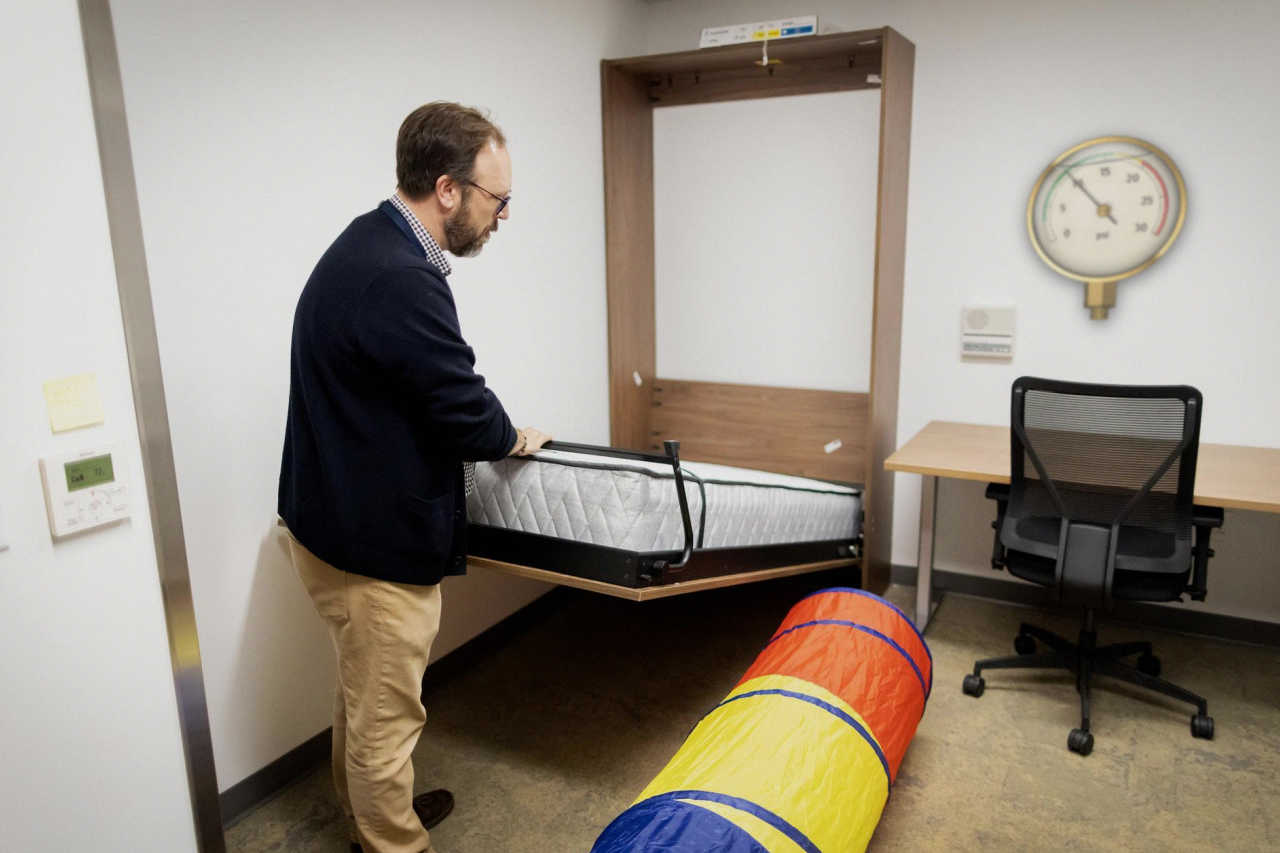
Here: 10 psi
